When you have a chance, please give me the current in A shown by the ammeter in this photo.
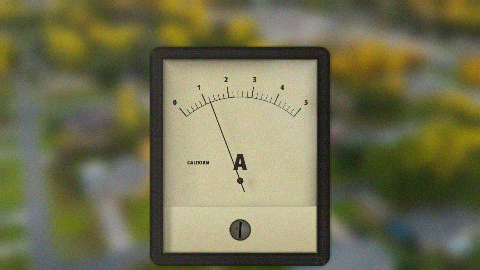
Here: 1.2 A
